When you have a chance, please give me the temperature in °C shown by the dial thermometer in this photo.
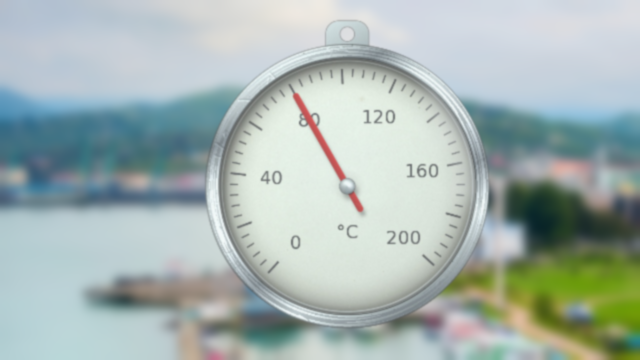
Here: 80 °C
